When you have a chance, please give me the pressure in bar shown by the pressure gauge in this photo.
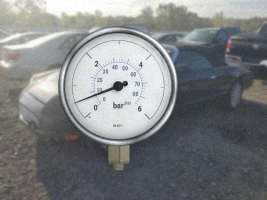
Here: 0.5 bar
